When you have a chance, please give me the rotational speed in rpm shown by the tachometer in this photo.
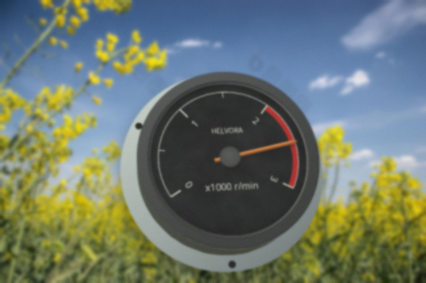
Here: 2500 rpm
